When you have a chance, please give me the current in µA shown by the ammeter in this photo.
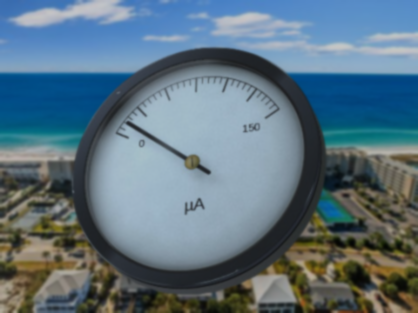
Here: 10 µA
